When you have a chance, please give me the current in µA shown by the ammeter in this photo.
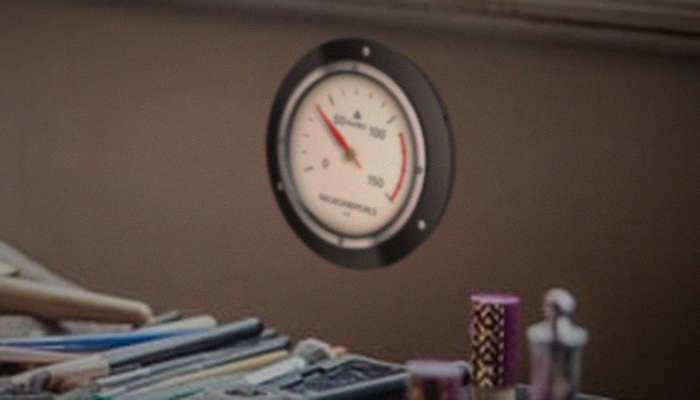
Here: 40 µA
